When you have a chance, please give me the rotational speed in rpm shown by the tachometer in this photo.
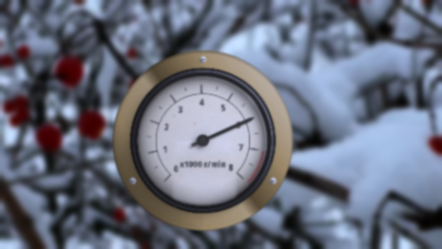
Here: 6000 rpm
